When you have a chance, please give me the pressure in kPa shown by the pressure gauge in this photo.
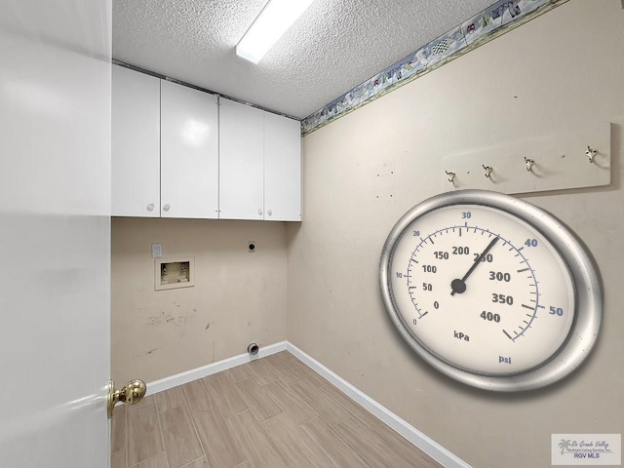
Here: 250 kPa
